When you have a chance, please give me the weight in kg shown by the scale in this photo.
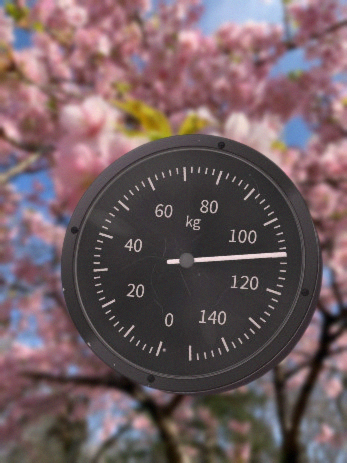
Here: 110 kg
